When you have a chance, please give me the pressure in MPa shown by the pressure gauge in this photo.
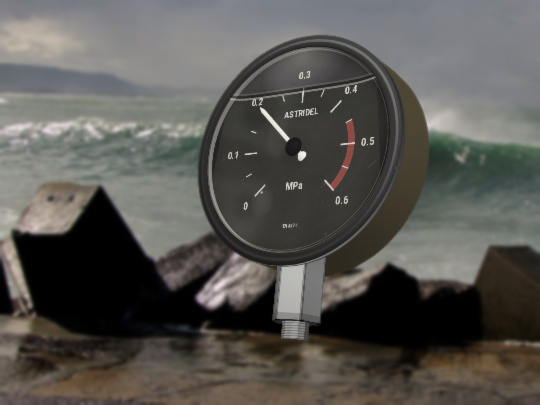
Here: 0.2 MPa
